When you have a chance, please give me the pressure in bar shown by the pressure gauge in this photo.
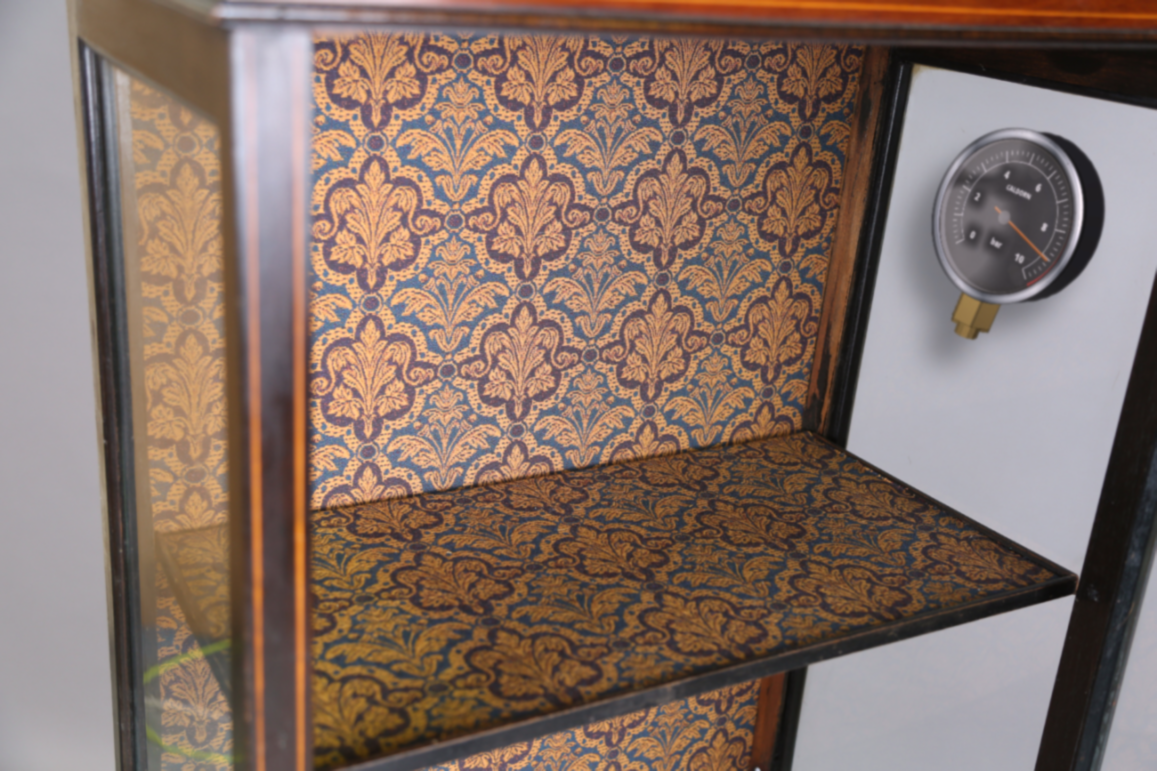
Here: 9 bar
